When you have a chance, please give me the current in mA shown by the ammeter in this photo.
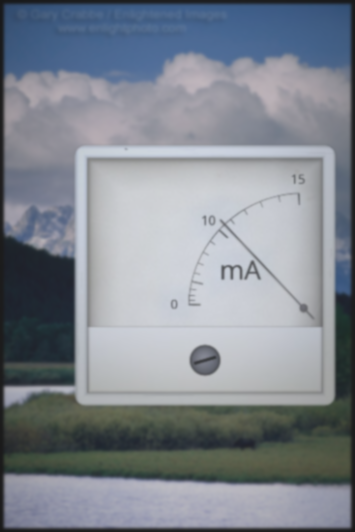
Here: 10.5 mA
